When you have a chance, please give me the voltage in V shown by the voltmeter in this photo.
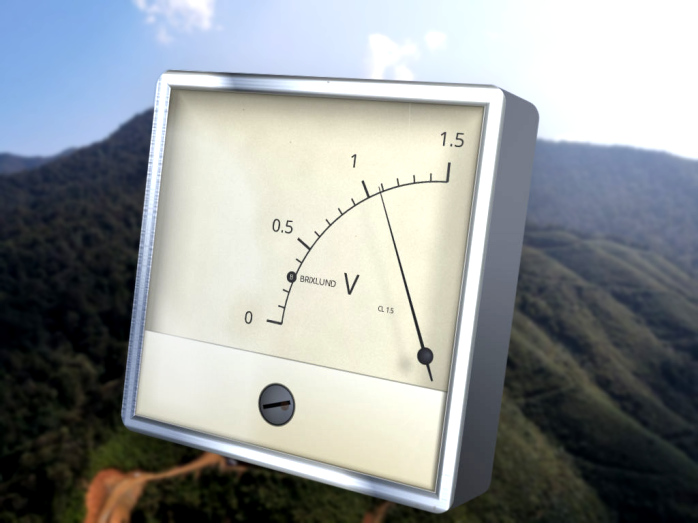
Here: 1.1 V
